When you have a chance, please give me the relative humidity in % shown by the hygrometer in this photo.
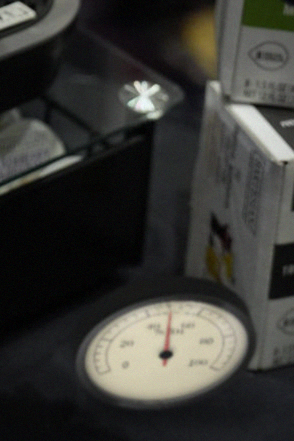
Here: 48 %
